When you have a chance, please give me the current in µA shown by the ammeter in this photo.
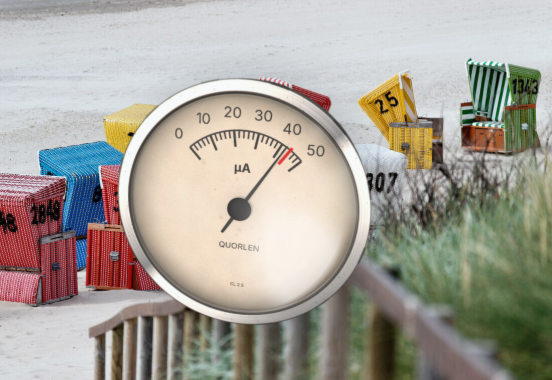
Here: 42 µA
